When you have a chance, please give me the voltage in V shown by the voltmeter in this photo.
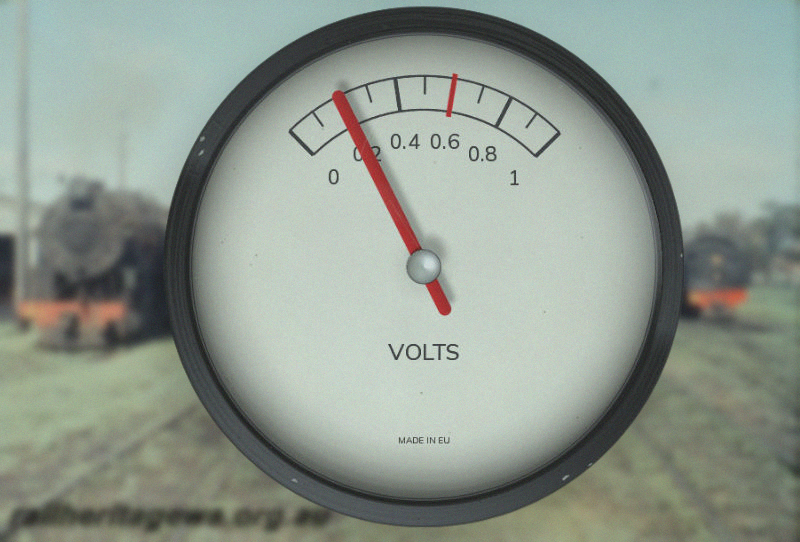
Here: 0.2 V
